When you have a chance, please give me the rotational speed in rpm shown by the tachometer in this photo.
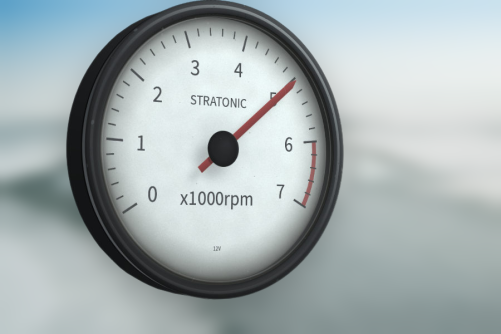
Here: 5000 rpm
